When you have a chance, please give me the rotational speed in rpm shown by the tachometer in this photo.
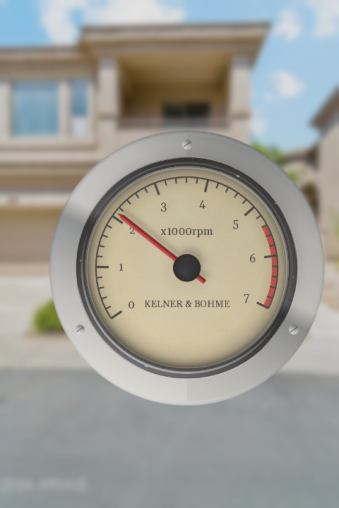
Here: 2100 rpm
